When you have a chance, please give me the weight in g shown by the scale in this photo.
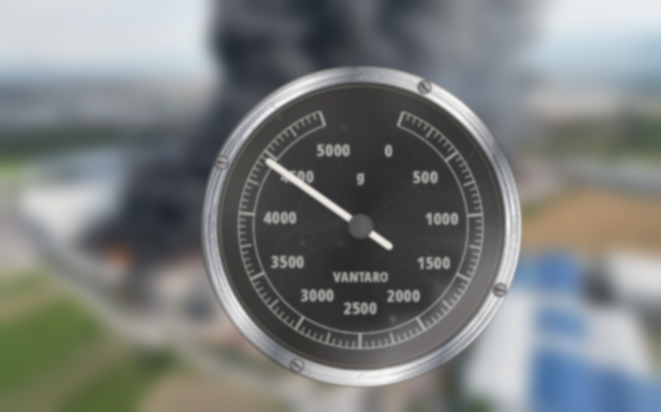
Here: 4450 g
